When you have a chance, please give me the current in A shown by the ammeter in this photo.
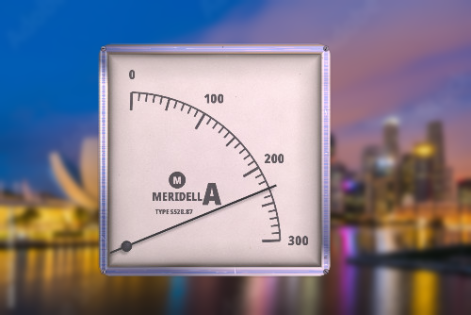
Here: 230 A
